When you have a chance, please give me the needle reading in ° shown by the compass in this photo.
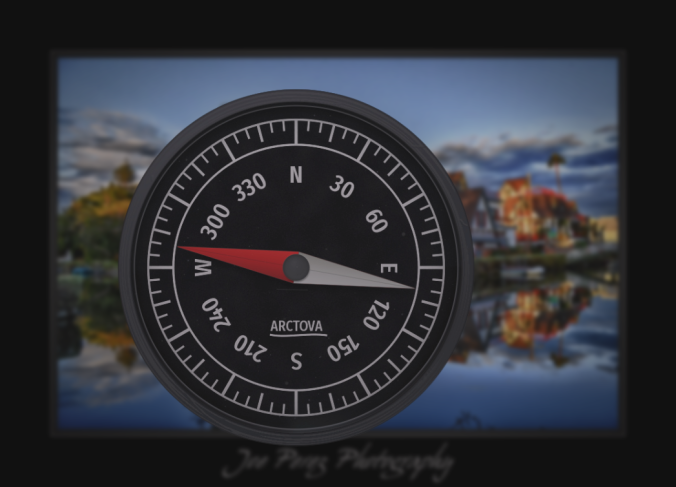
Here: 280 °
